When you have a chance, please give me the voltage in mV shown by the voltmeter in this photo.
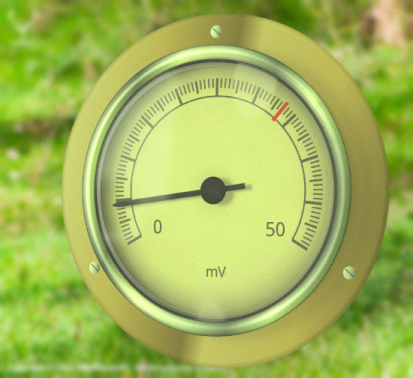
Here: 4.5 mV
